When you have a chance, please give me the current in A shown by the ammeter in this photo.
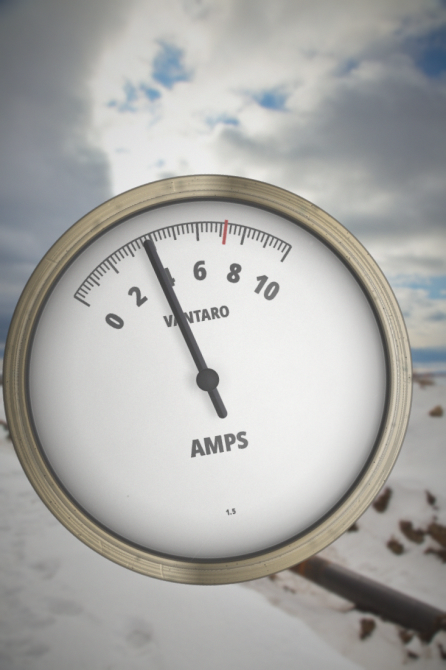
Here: 3.8 A
